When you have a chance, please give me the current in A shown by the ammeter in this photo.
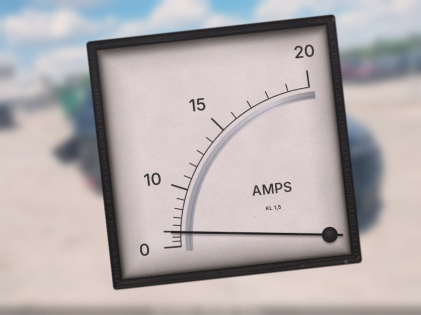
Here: 5 A
